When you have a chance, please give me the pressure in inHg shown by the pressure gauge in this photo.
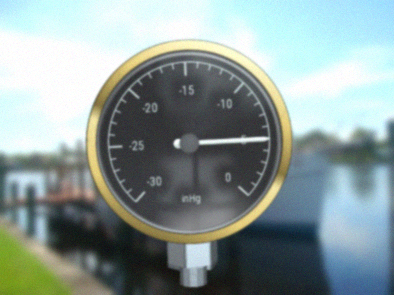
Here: -5 inHg
